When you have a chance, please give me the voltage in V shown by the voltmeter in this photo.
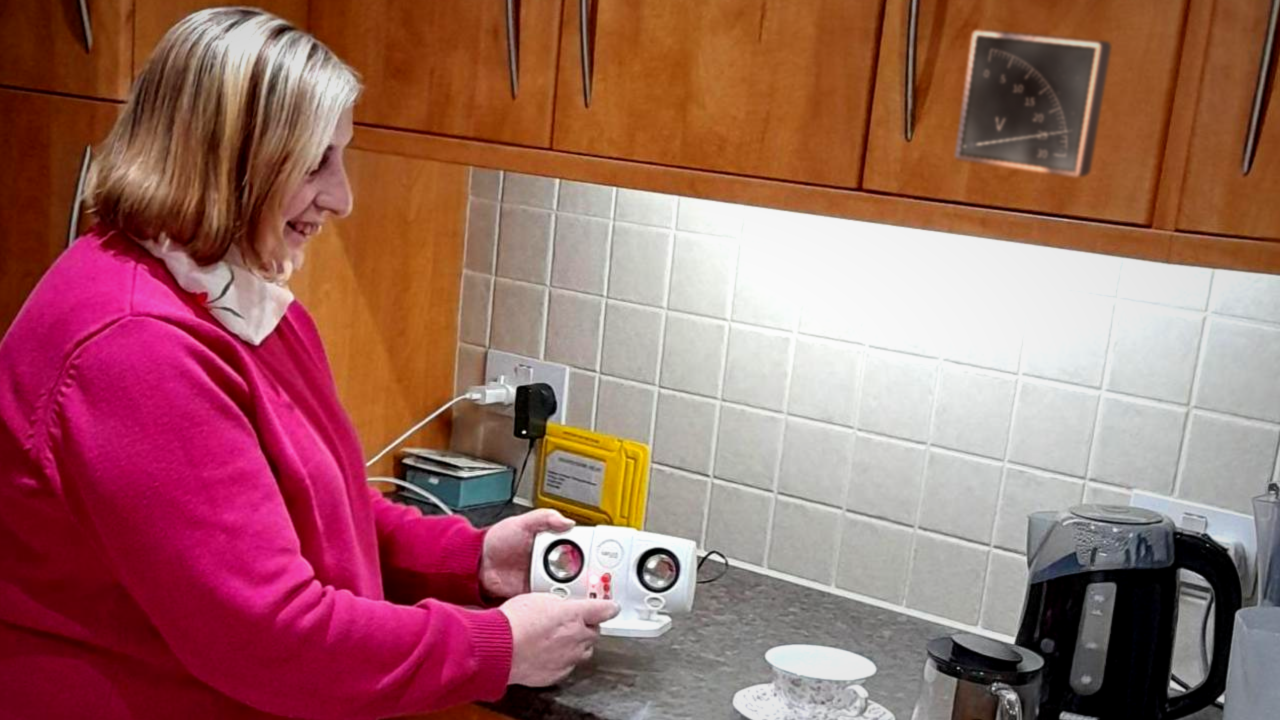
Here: 25 V
